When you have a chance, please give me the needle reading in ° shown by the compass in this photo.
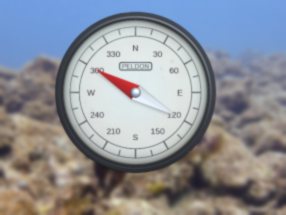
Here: 300 °
